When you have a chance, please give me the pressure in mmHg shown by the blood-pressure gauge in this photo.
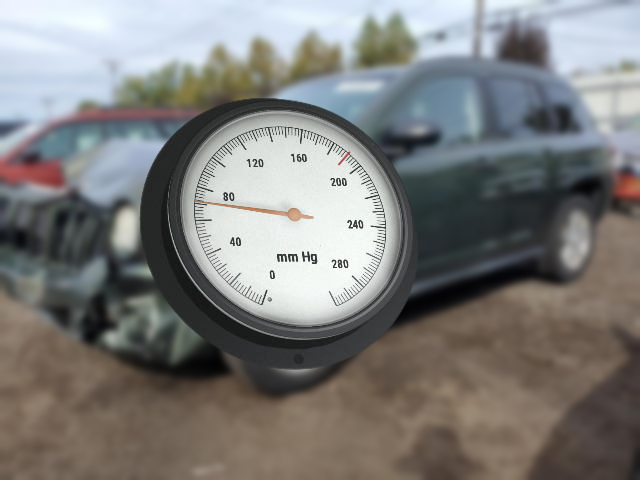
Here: 70 mmHg
